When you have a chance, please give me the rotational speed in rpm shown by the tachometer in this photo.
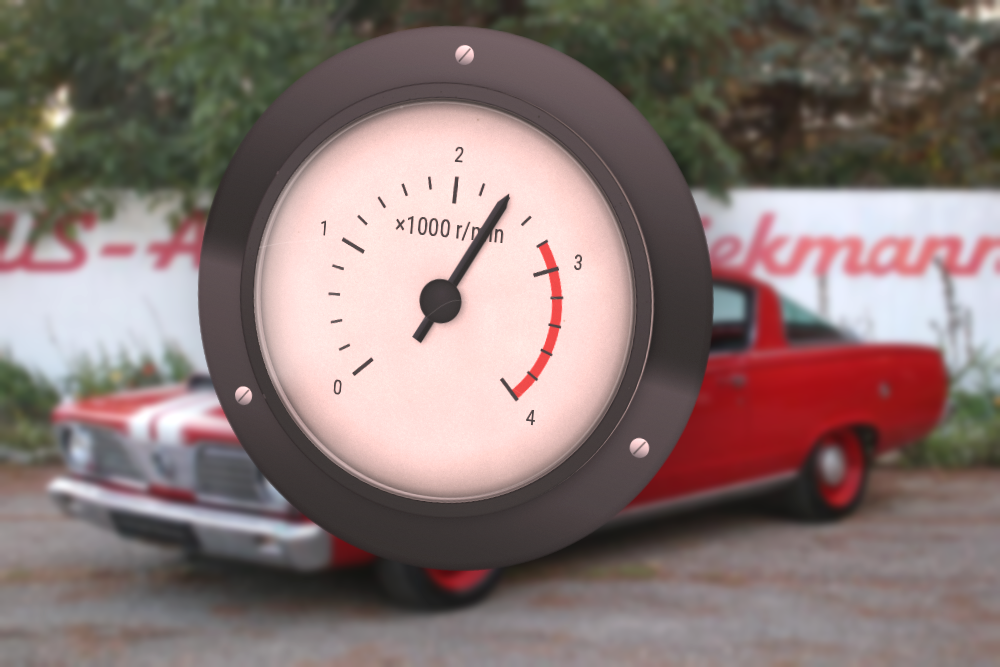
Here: 2400 rpm
